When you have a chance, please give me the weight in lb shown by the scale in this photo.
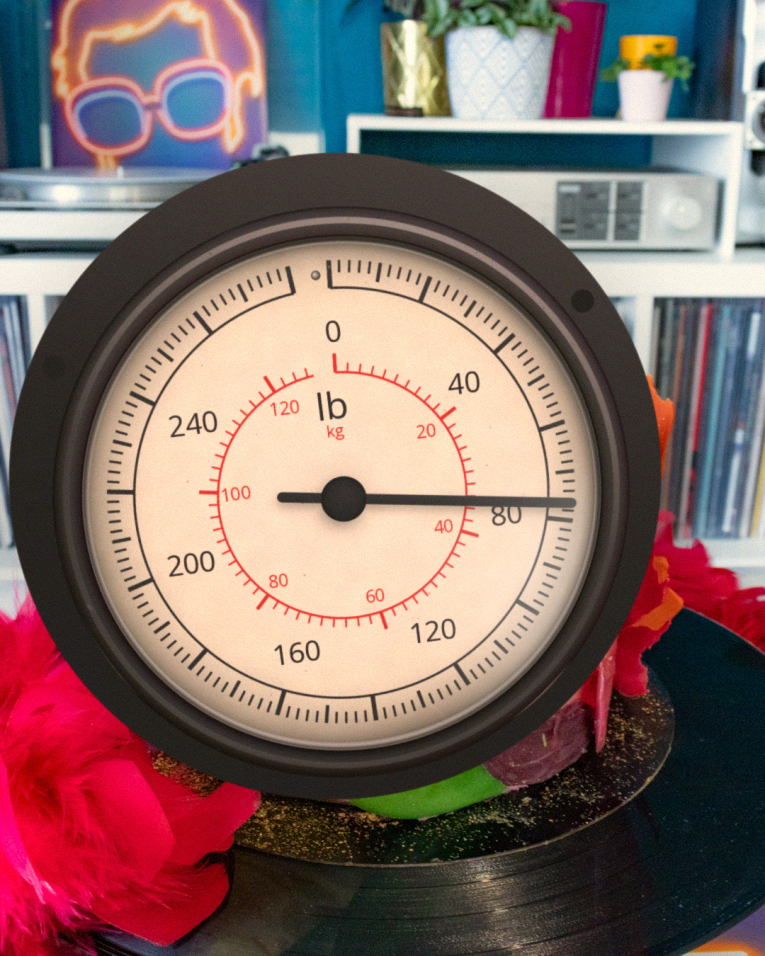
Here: 76 lb
